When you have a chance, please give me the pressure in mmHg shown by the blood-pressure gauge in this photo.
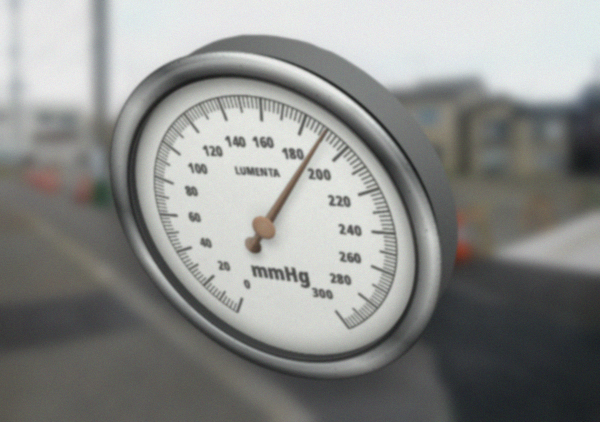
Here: 190 mmHg
